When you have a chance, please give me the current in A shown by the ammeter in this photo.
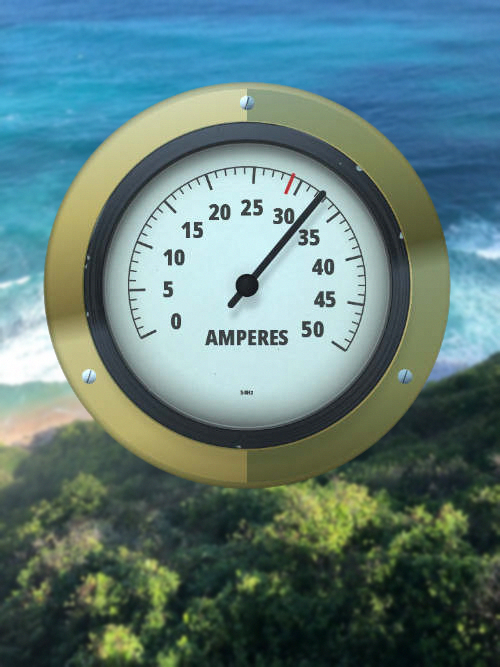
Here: 32.5 A
